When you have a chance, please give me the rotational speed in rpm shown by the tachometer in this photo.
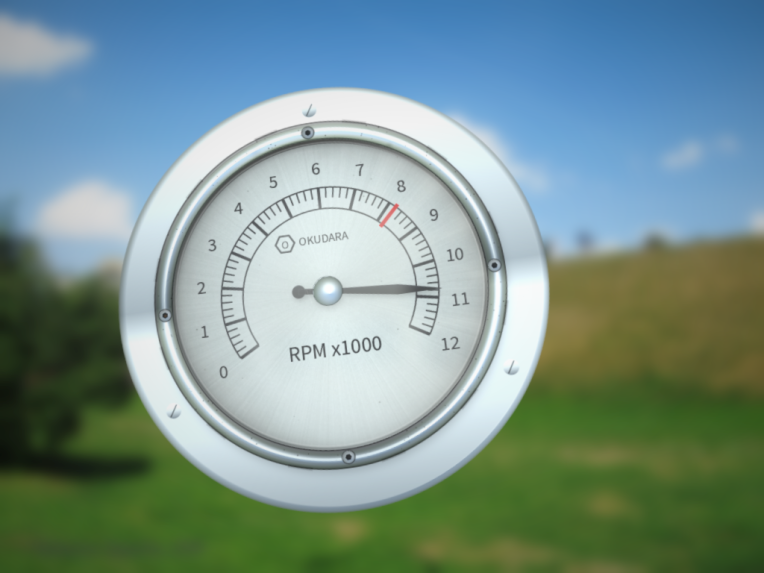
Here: 10800 rpm
